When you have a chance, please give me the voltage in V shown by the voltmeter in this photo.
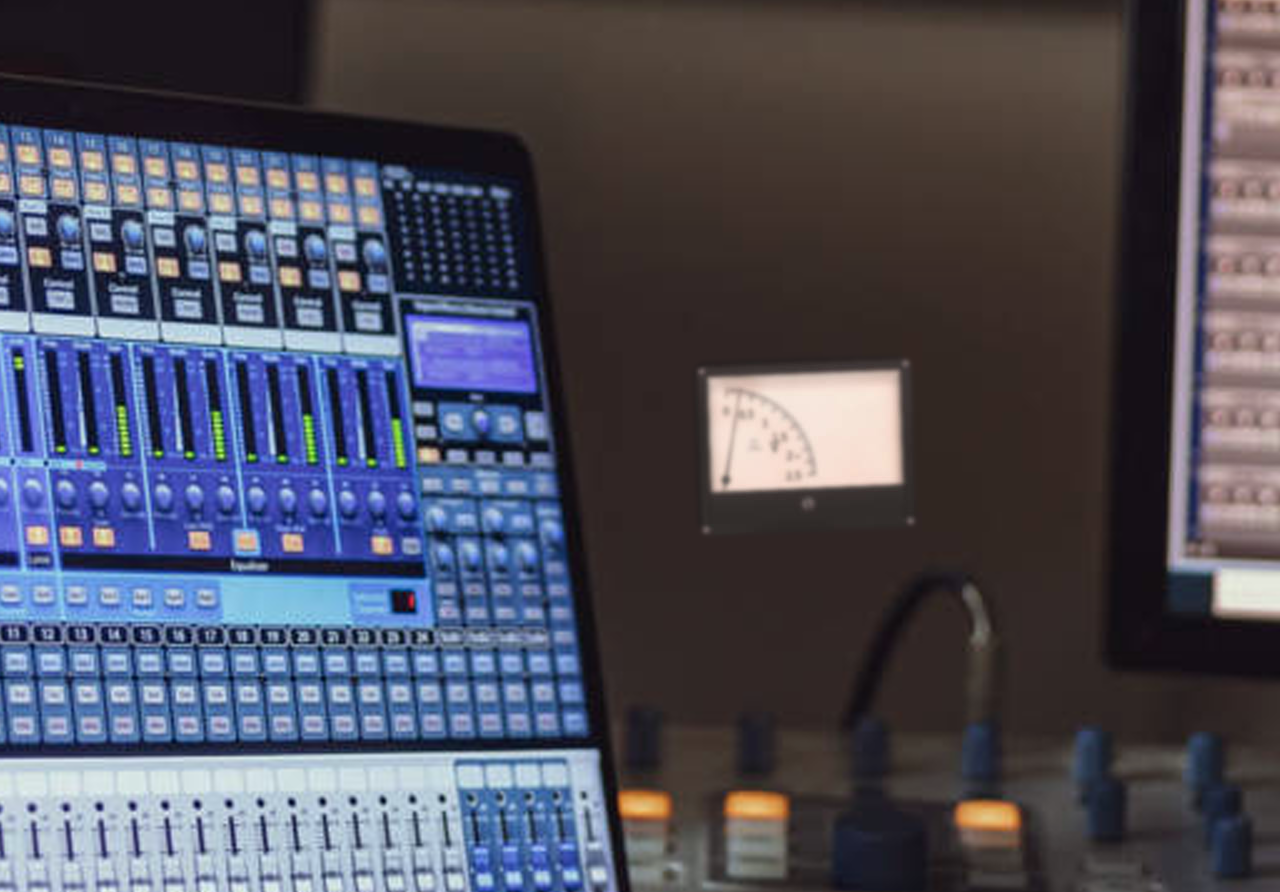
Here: 0.25 V
